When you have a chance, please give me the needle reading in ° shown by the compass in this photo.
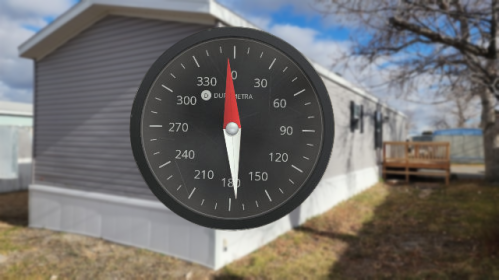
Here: 355 °
